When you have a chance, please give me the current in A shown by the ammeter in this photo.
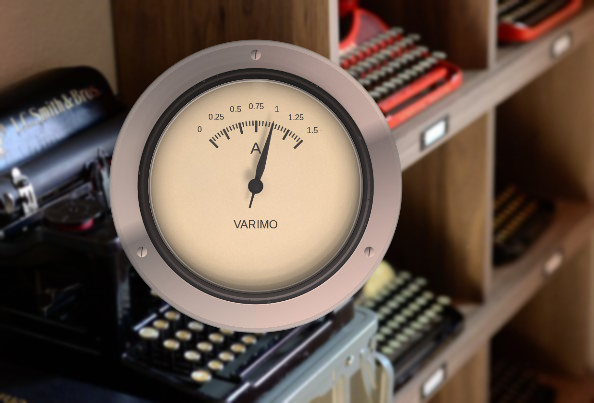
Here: 1 A
